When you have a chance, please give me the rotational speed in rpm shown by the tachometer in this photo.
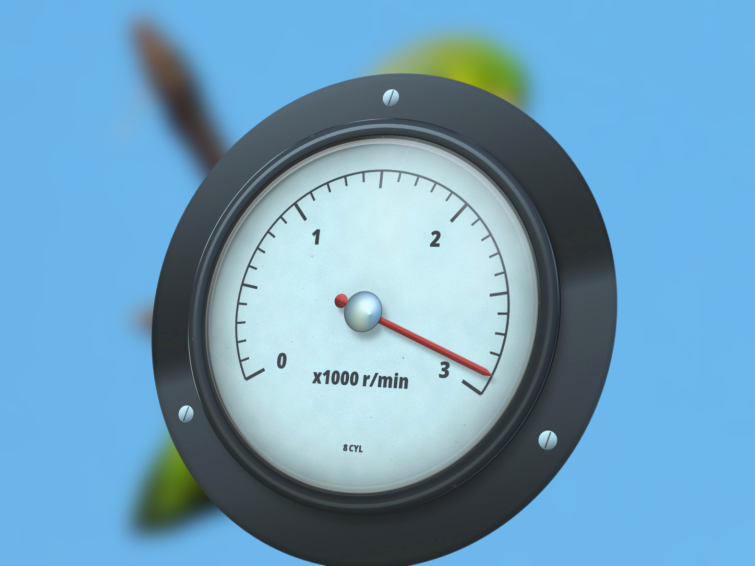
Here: 2900 rpm
